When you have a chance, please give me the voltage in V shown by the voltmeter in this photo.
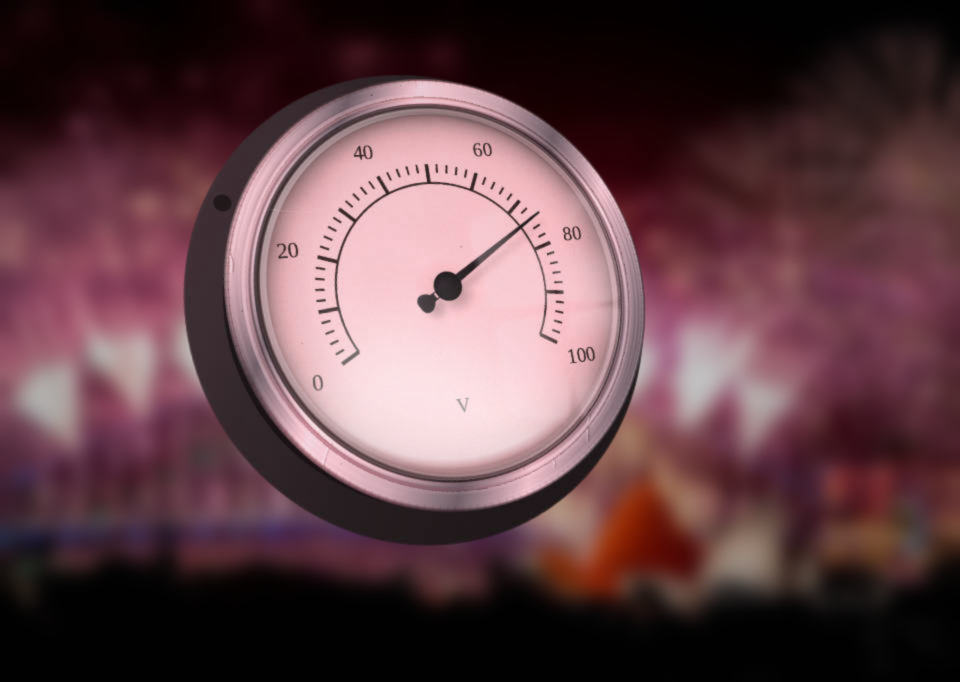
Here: 74 V
